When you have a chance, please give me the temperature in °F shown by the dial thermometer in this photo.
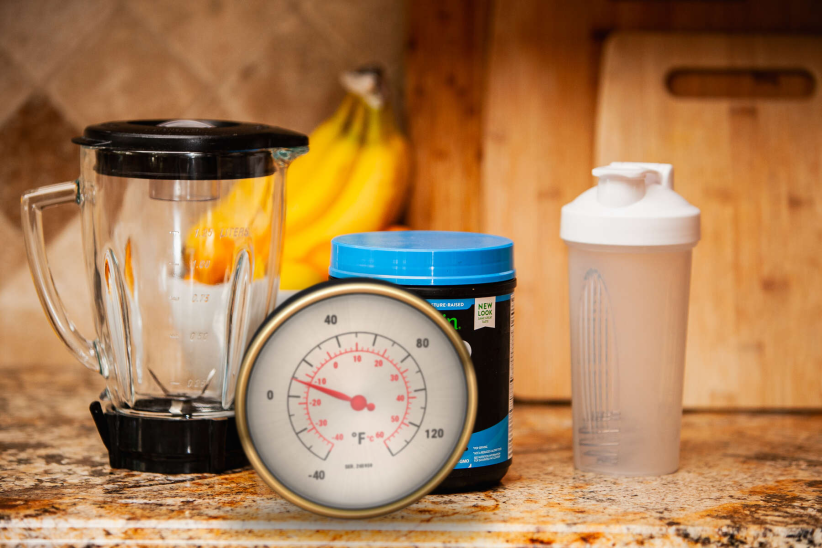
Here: 10 °F
